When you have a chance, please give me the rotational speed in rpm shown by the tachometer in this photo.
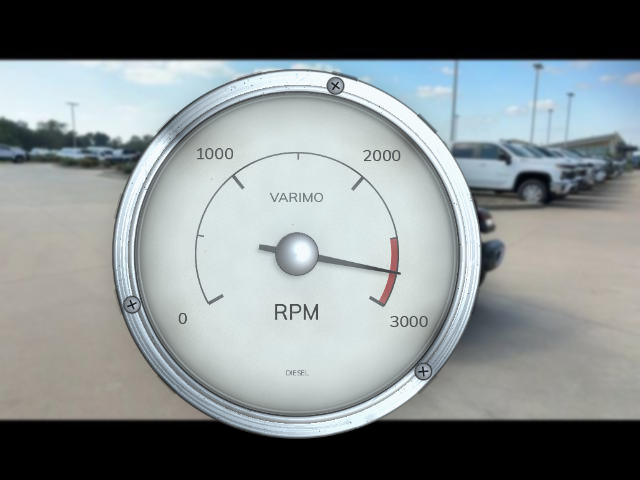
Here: 2750 rpm
